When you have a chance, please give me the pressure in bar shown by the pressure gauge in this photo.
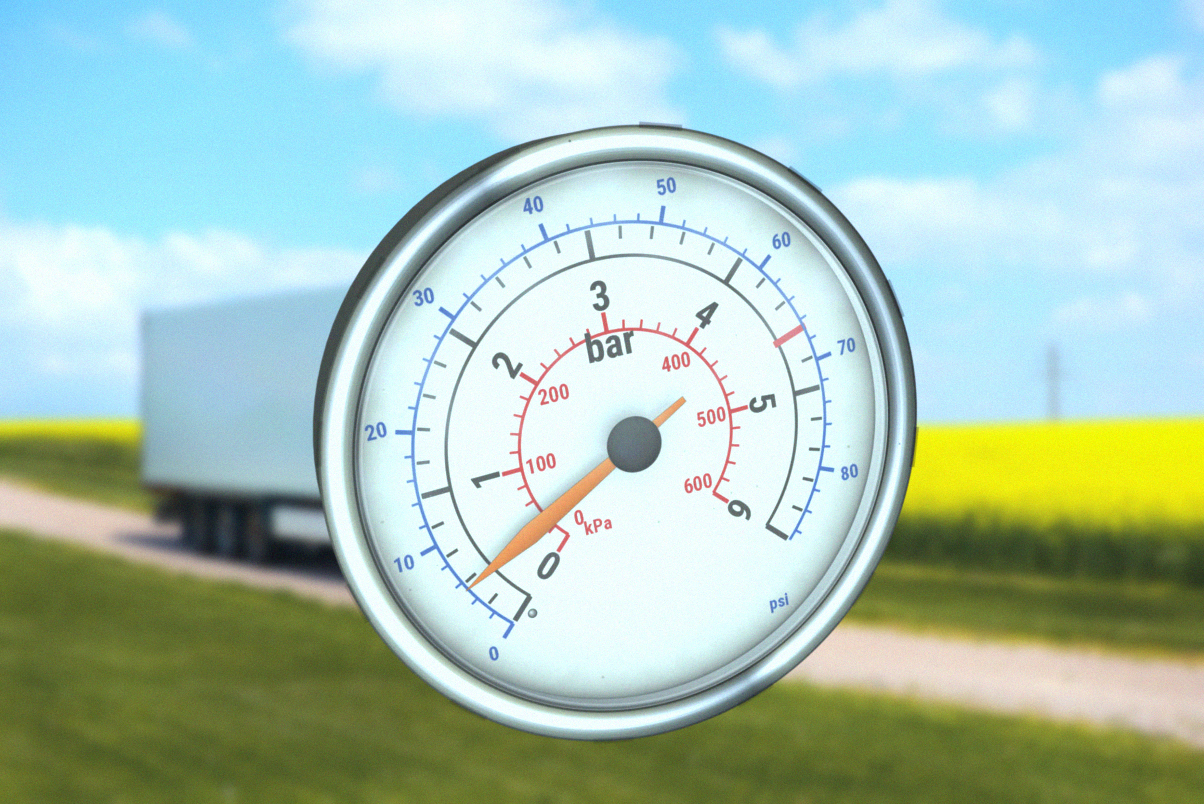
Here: 0.4 bar
